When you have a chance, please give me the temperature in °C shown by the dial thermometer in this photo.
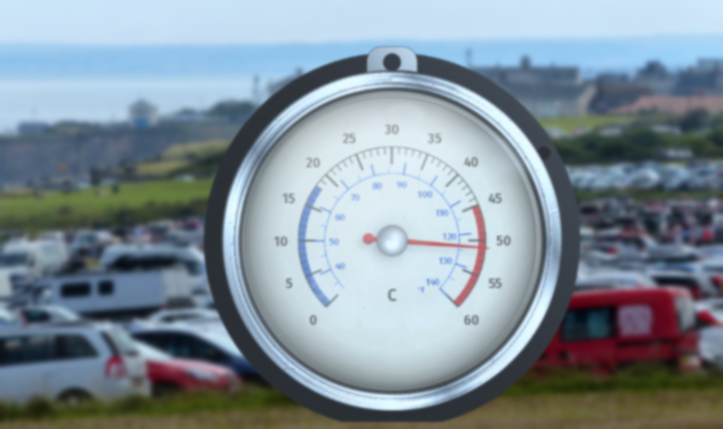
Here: 51 °C
